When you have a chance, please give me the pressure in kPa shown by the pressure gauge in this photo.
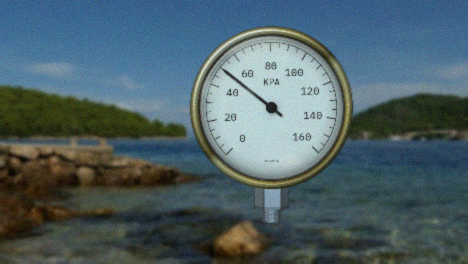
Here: 50 kPa
